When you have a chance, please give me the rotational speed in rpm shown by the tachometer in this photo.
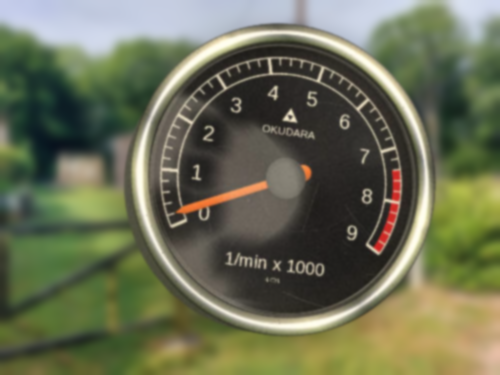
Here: 200 rpm
